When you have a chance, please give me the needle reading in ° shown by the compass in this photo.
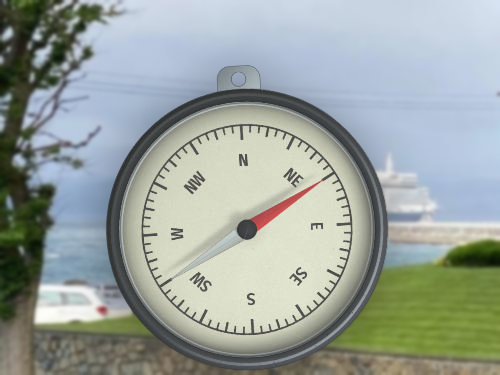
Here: 60 °
